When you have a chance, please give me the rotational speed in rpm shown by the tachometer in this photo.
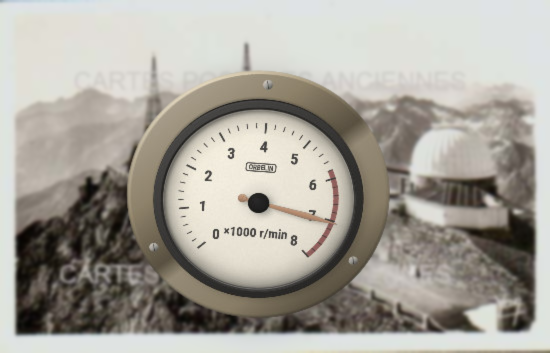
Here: 7000 rpm
